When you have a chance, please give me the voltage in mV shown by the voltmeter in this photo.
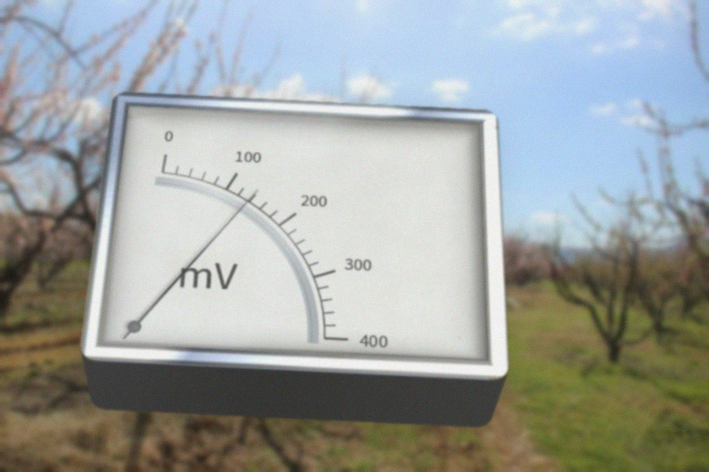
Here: 140 mV
